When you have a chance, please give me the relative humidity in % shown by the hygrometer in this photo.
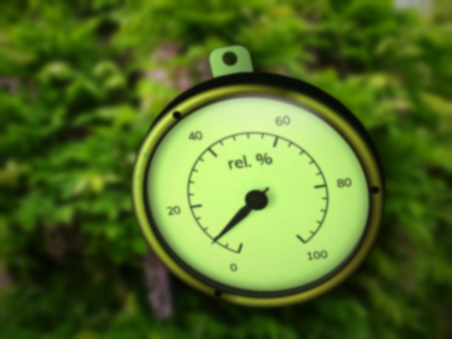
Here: 8 %
